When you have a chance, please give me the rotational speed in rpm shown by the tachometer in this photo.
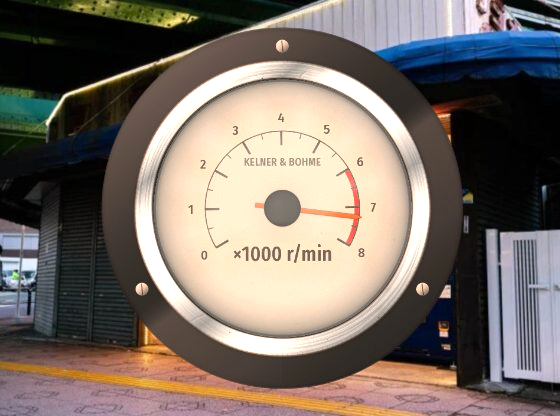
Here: 7250 rpm
